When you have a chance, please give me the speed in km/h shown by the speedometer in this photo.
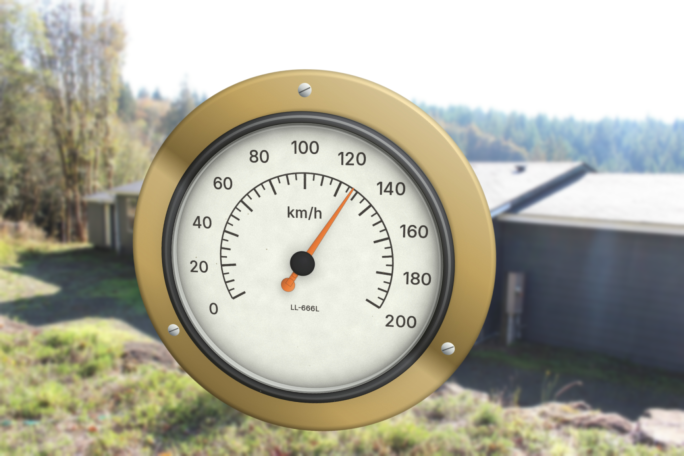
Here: 127.5 km/h
